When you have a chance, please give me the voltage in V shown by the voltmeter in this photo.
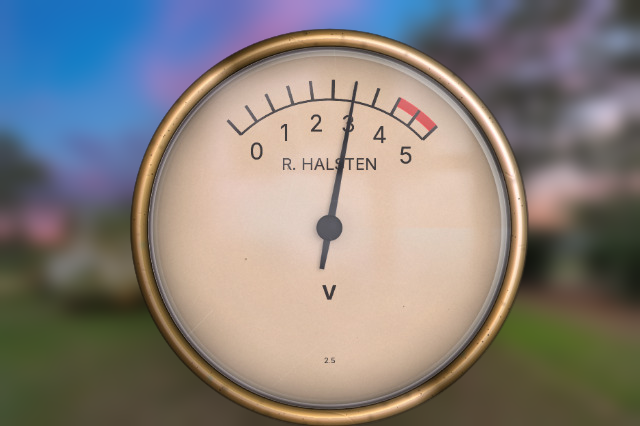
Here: 3 V
